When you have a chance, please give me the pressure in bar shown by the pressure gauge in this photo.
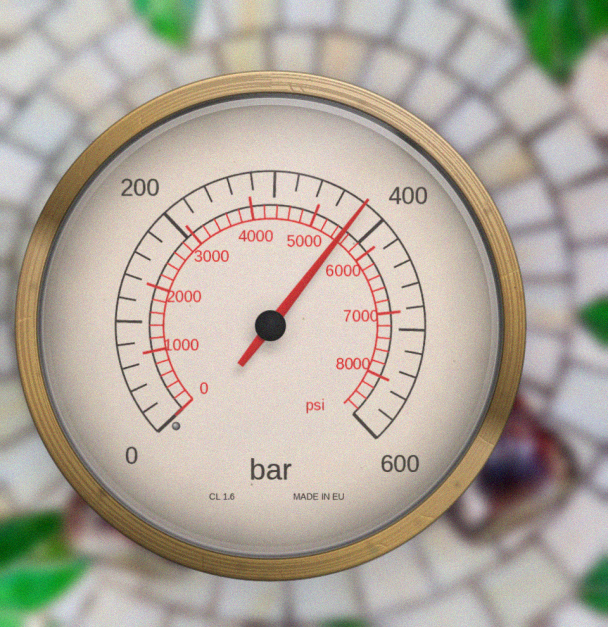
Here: 380 bar
